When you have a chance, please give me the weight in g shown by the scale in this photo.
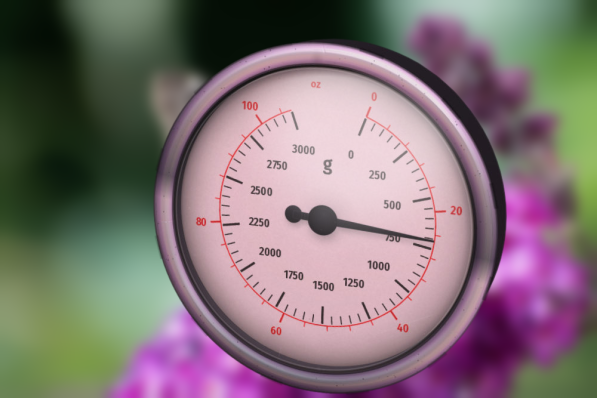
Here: 700 g
